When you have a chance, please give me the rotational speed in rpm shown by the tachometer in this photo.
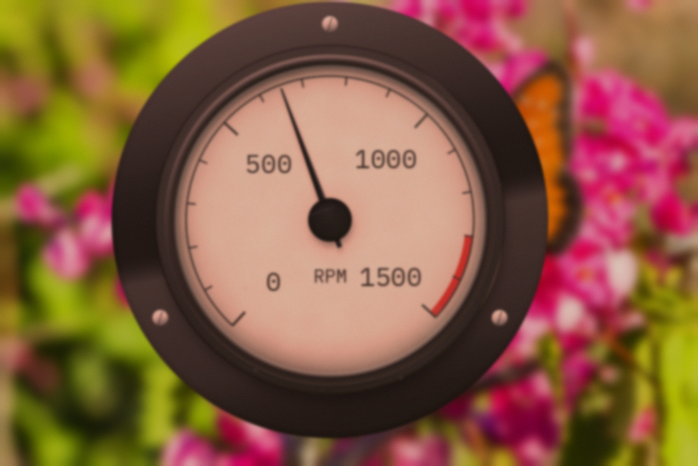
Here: 650 rpm
